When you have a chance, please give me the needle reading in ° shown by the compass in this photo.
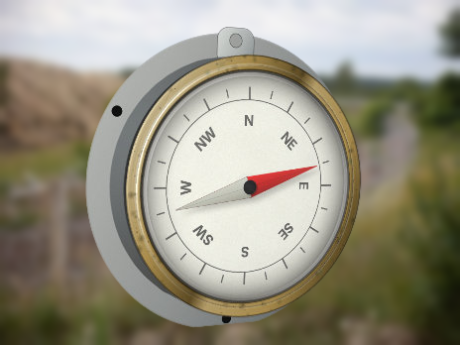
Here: 75 °
